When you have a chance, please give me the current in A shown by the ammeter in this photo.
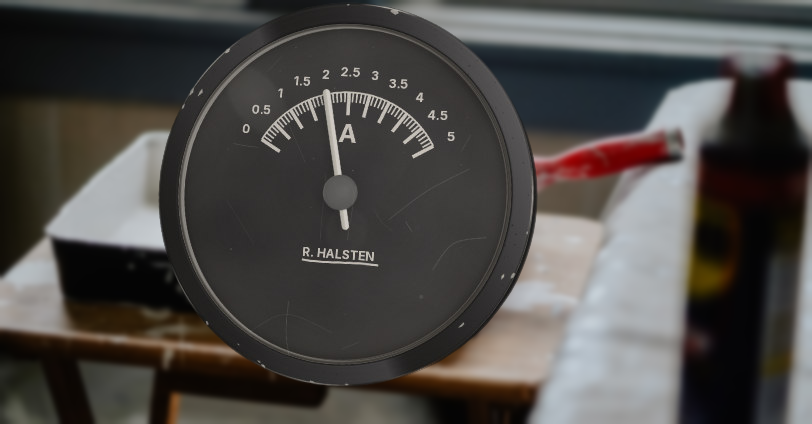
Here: 2 A
